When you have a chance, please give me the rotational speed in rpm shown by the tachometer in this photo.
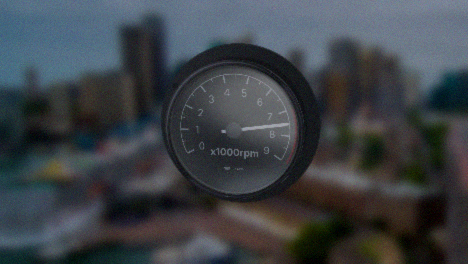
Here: 7500 rpm
